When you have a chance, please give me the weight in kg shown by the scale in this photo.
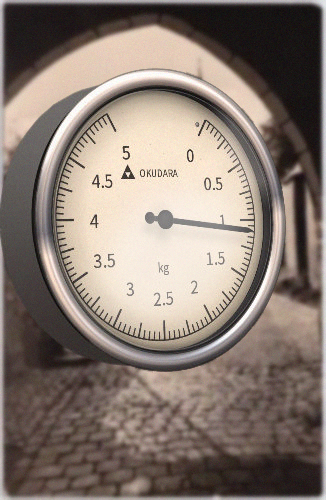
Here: 1.1 kg
